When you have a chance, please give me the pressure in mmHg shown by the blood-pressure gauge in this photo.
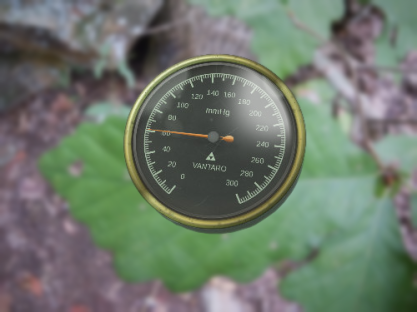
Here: 60 mmHg
